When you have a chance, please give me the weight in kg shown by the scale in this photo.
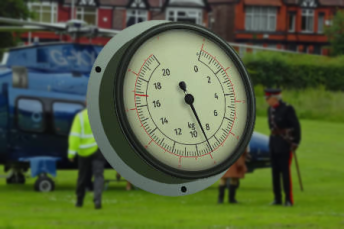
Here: 9 kg
